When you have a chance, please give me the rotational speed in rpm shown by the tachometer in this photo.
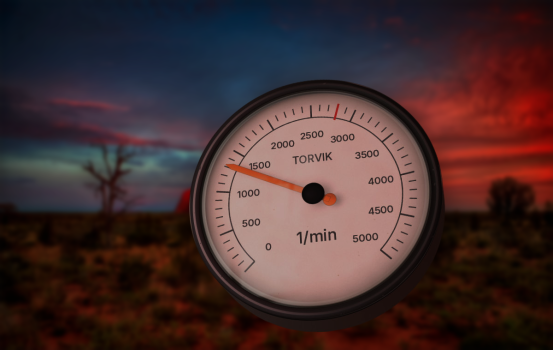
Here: 1300 rpm
